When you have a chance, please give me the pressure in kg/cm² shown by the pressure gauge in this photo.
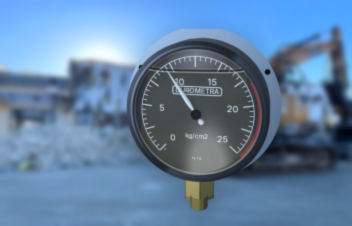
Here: 9.5 kg/cm²
